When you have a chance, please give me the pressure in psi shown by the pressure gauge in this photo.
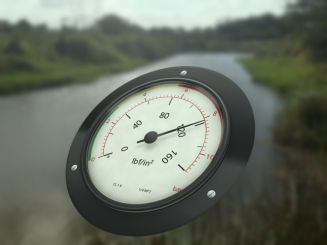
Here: 120 psi
